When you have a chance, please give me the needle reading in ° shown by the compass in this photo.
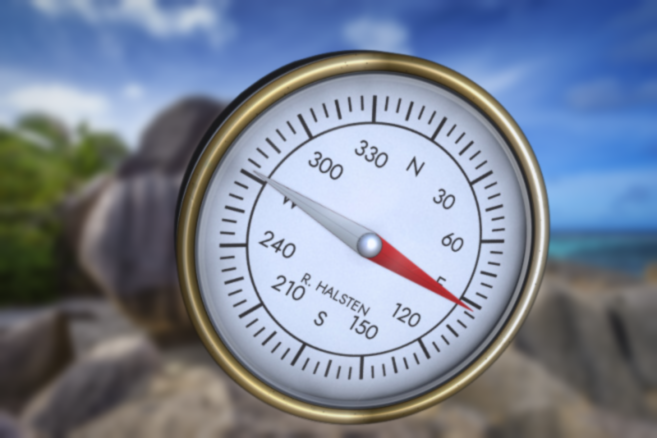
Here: 92.5 °
